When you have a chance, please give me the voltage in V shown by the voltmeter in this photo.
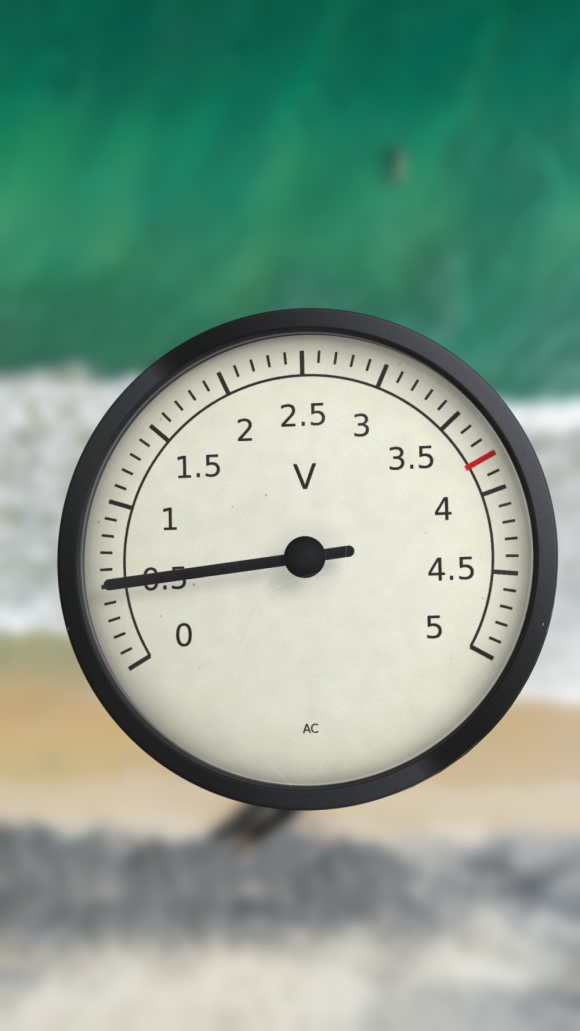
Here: 0.5 V
